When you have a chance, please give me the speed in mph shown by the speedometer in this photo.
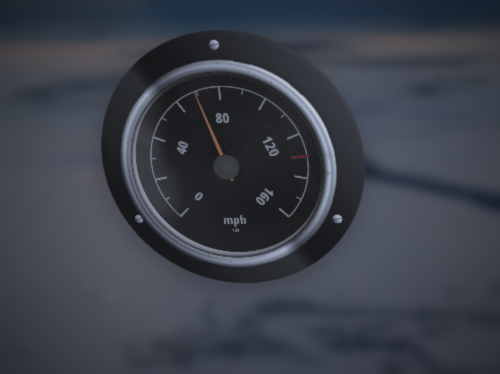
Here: 70 mph
